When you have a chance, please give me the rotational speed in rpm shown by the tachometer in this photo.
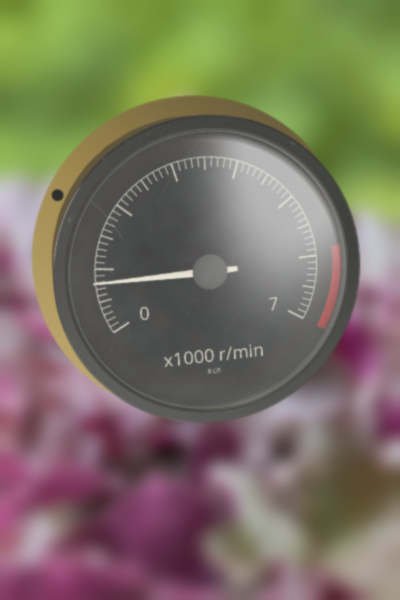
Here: 800 rpm
